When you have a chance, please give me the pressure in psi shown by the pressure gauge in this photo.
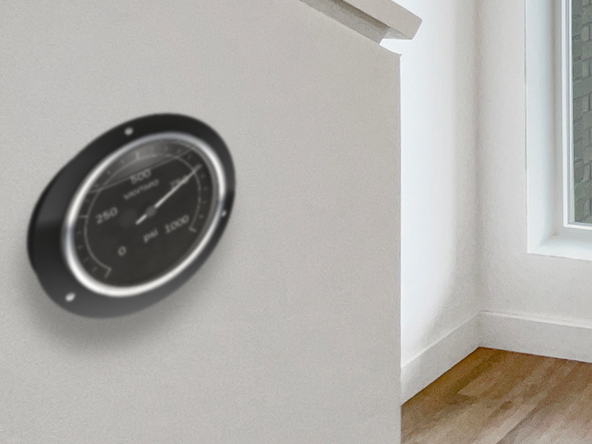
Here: 750 psi
